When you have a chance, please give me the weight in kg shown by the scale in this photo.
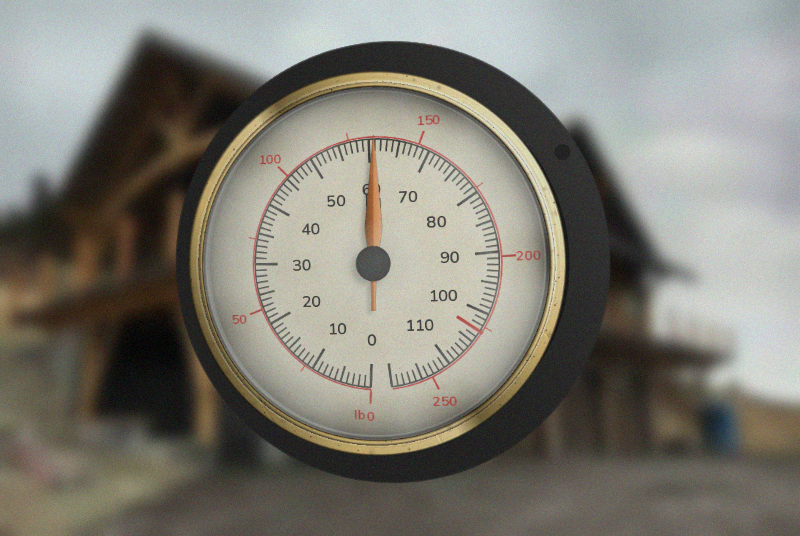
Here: 61 kg
